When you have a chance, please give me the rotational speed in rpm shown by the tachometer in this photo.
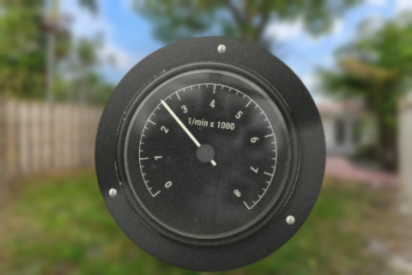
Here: 2600 rpm
